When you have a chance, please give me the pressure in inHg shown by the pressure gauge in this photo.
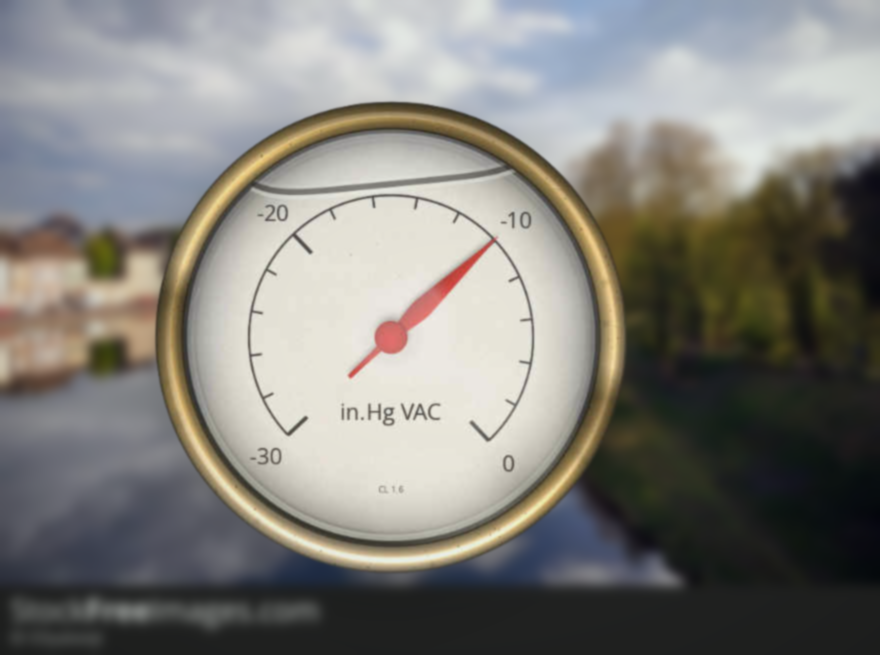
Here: -10 inHg
